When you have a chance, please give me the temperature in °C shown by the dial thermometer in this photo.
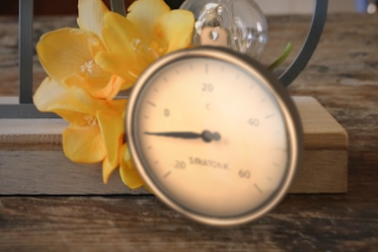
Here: -8 °C
